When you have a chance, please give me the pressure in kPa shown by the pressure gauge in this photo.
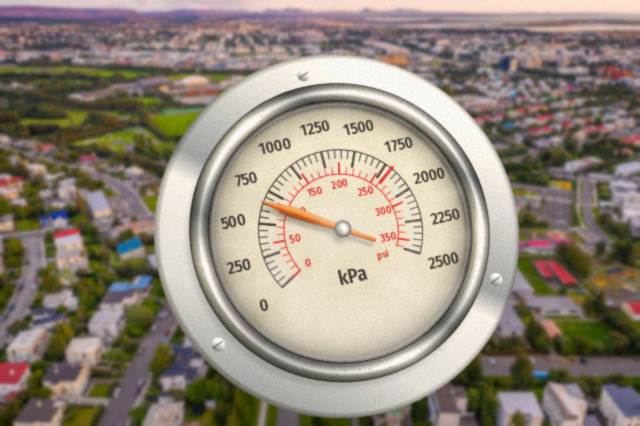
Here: 650 kPa
